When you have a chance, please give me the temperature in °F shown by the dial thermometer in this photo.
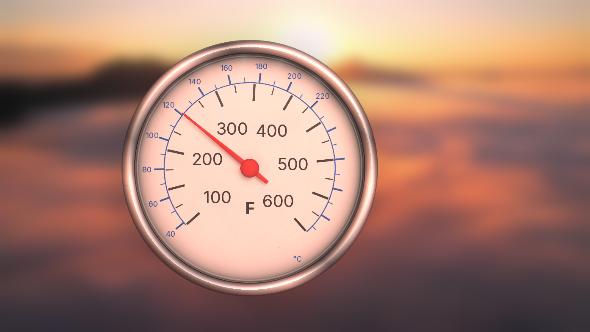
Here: 250 °F
